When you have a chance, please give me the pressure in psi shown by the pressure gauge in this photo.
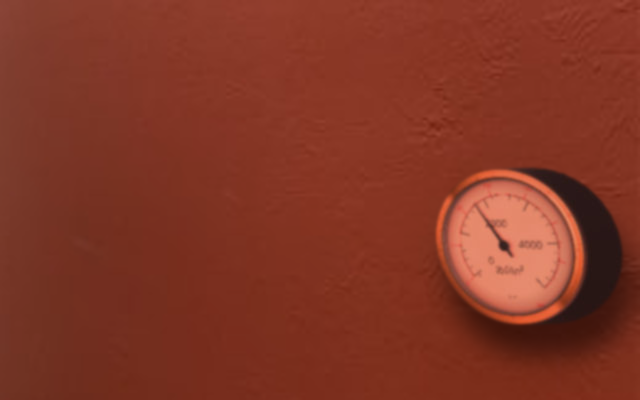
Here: 1800 psi
